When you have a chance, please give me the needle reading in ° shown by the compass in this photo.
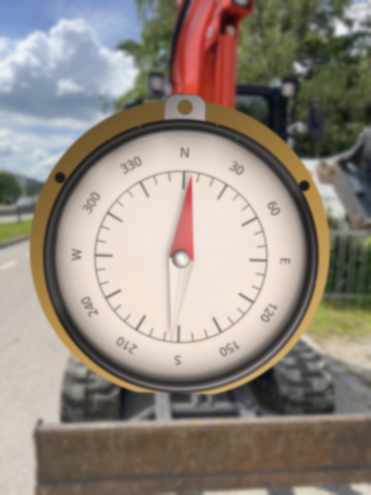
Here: 5 °
